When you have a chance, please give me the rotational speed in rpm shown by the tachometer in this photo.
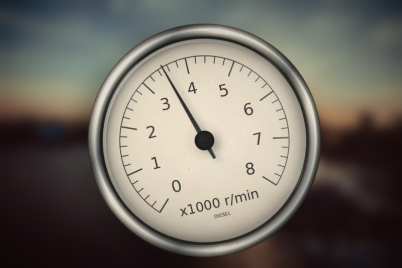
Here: 3500 rpm
